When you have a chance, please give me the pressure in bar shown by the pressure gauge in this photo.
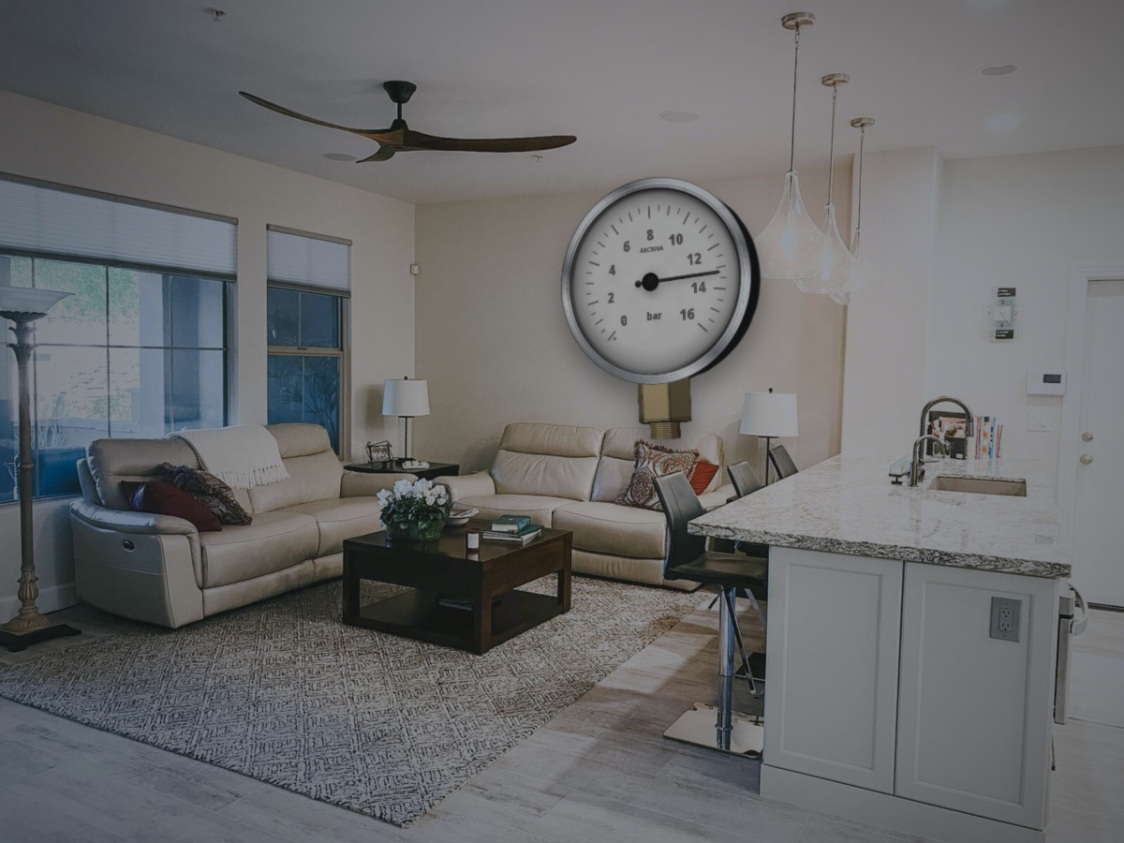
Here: 13.25 bar
